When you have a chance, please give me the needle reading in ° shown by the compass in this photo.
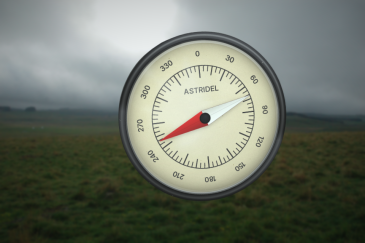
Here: 250 °
